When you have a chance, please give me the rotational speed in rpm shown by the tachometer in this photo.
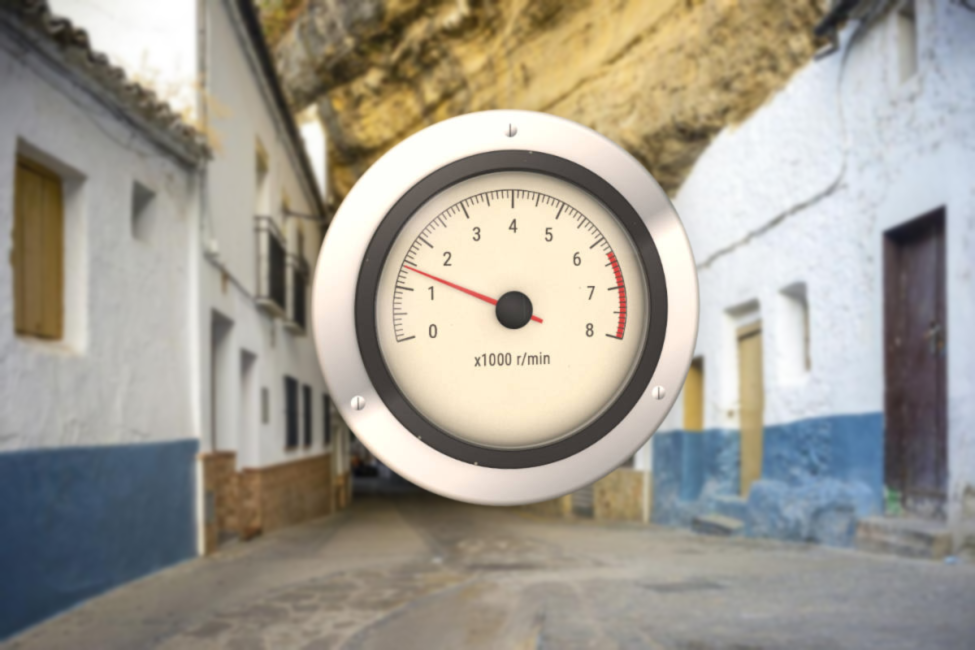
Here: 1400 rpm
